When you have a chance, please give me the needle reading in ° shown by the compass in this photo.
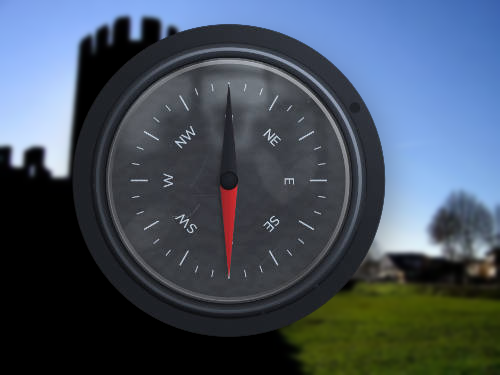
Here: 180 °
